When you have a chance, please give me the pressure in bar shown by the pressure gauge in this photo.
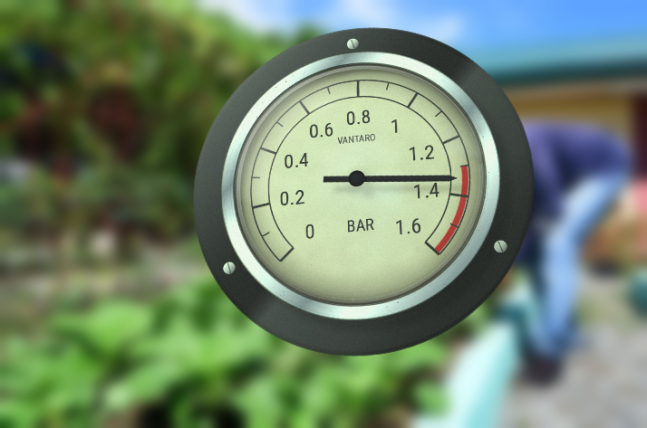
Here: 1.35 bar
